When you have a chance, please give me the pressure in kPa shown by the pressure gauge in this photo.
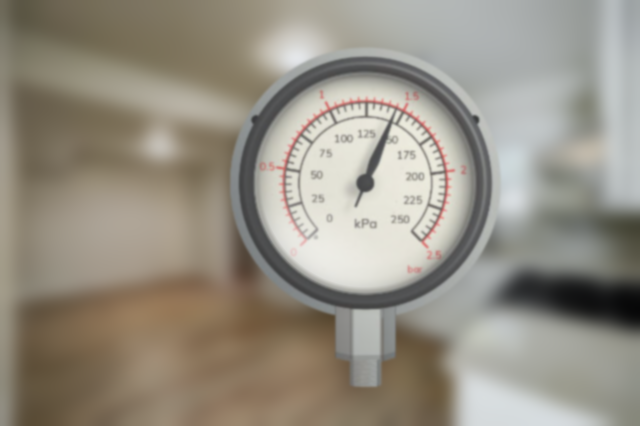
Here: 145 kPa
